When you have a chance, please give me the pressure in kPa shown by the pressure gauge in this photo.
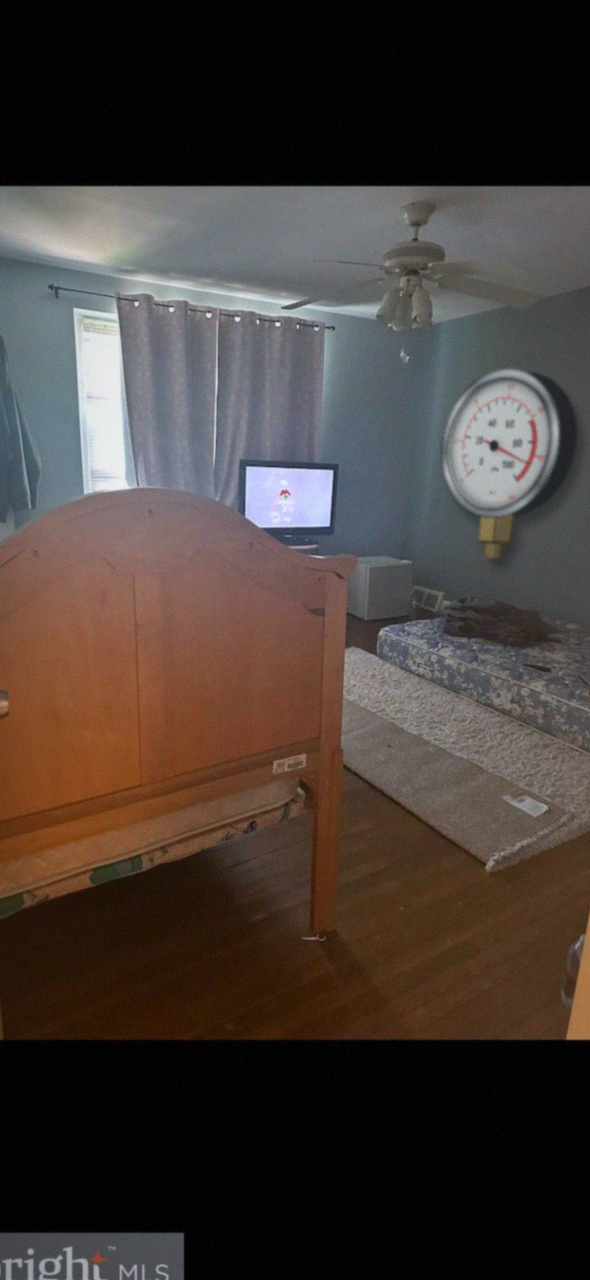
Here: 90 kPa
